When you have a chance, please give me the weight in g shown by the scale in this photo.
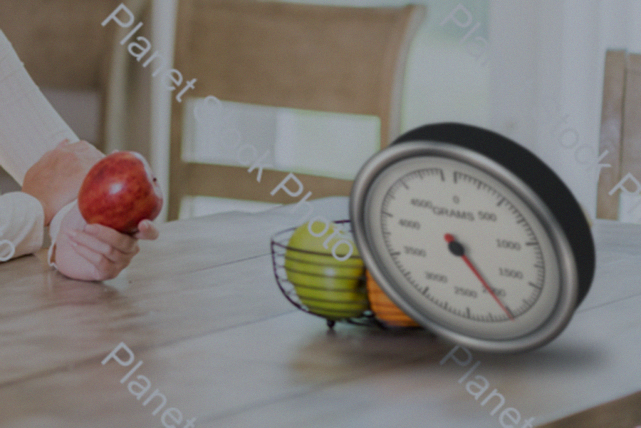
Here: 2000 g
